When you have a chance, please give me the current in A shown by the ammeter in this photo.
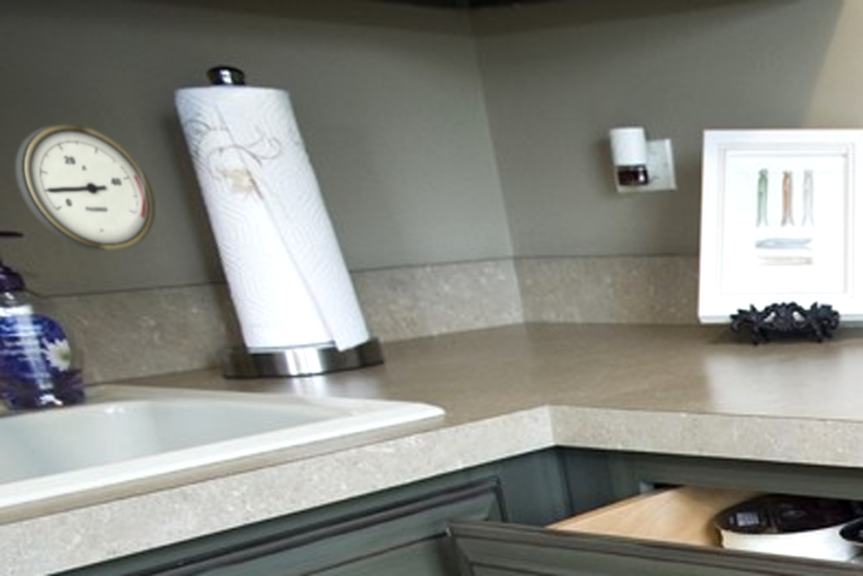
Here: 5 A
